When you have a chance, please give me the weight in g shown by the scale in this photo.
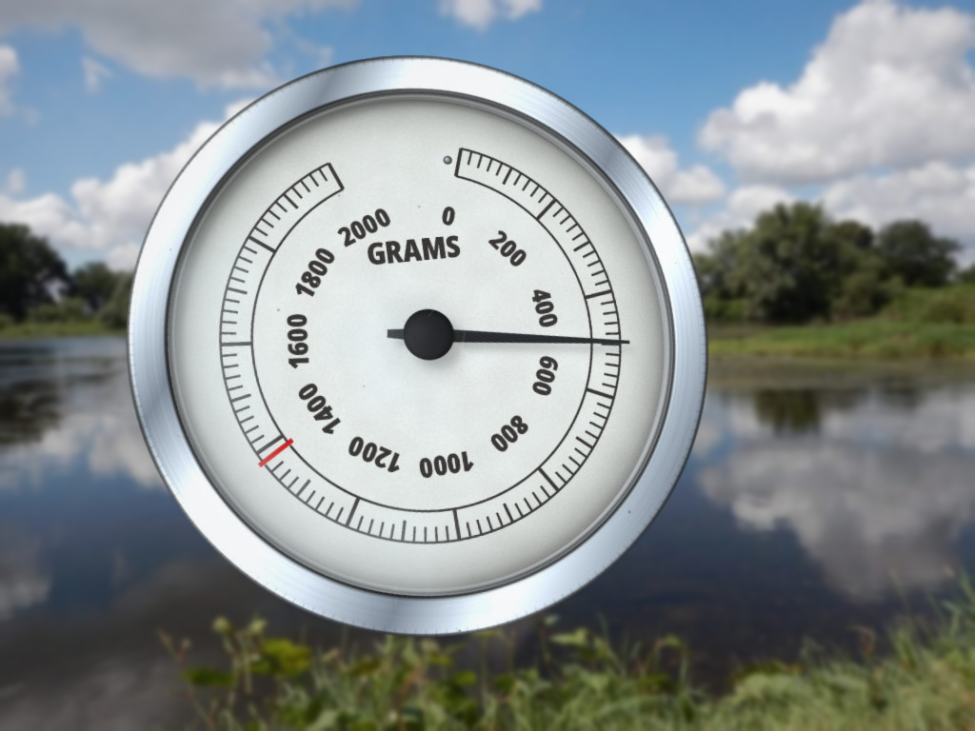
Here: 500 g
